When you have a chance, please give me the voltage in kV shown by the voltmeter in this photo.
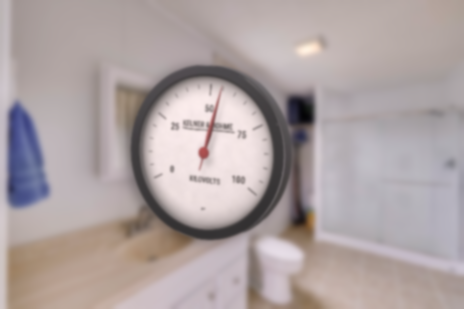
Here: 55 kV
